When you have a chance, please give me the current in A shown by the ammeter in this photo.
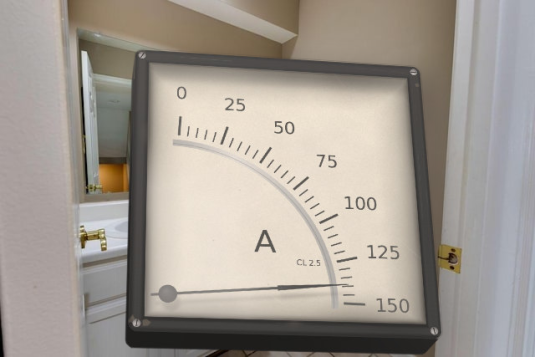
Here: 140 A
